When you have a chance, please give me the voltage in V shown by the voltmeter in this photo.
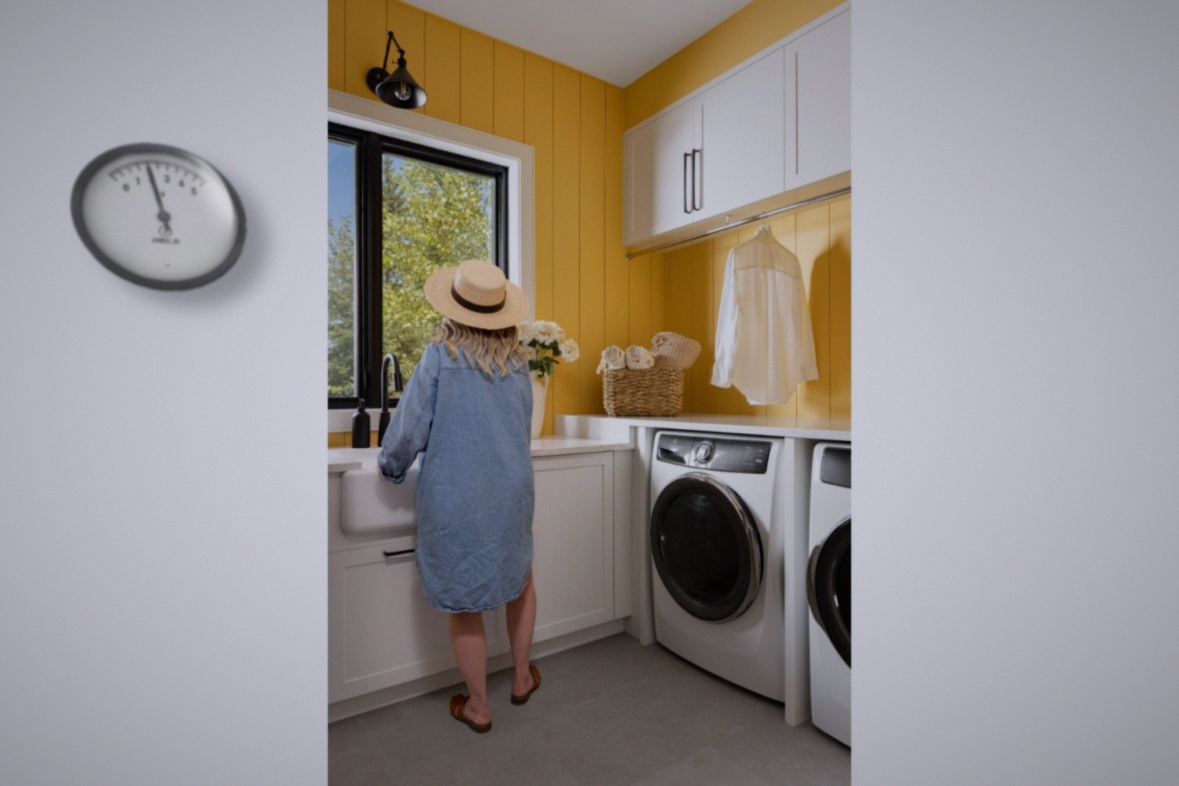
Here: 2 V
